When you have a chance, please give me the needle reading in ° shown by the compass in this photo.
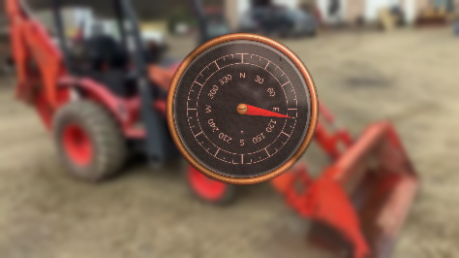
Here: 100 °
